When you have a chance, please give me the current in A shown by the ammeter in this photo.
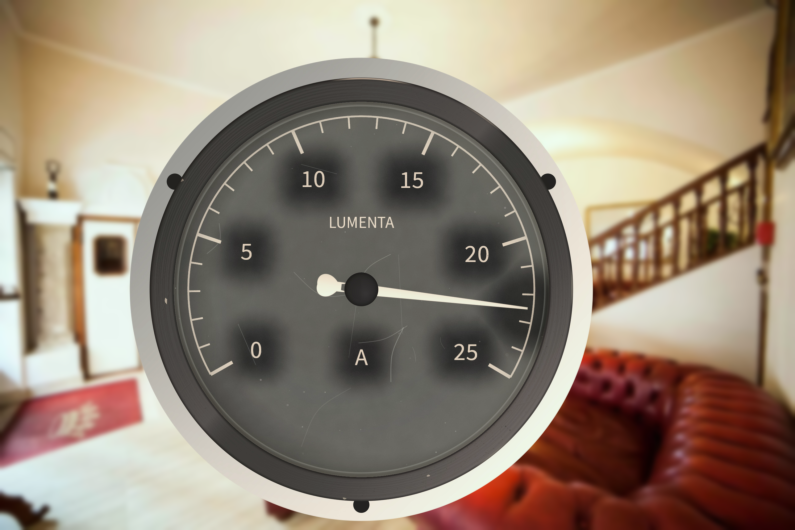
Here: 22.5 A
